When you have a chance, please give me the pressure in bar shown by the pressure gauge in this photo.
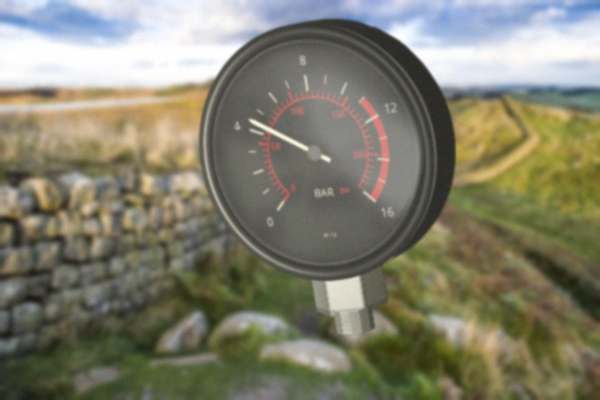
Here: 4.5 bar
